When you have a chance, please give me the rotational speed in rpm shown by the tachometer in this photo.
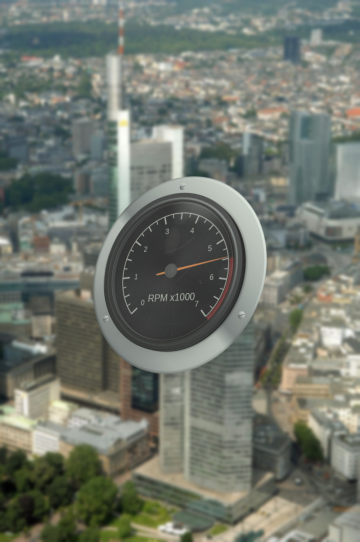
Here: 5500 rpm
